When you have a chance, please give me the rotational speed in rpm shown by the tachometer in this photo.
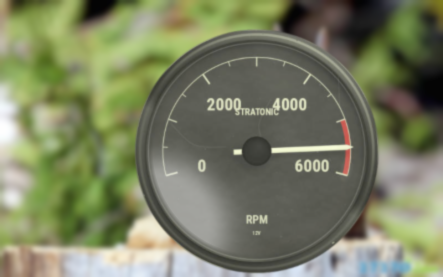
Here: 5500 rpm
